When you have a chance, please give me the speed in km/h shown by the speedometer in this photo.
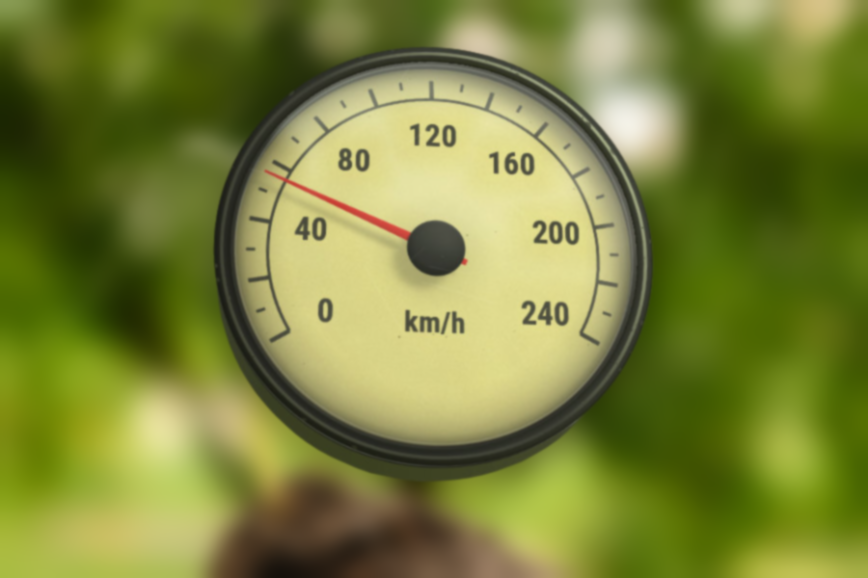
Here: 55 km/h
